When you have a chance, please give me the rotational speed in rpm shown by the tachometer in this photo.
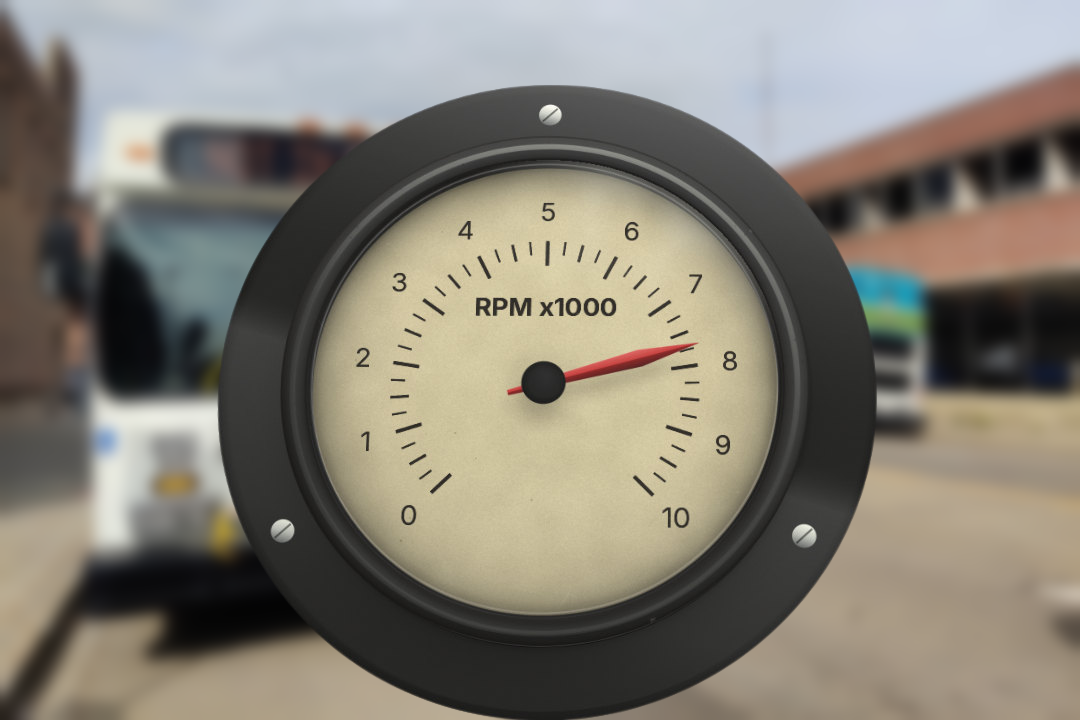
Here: 7750 rpm
